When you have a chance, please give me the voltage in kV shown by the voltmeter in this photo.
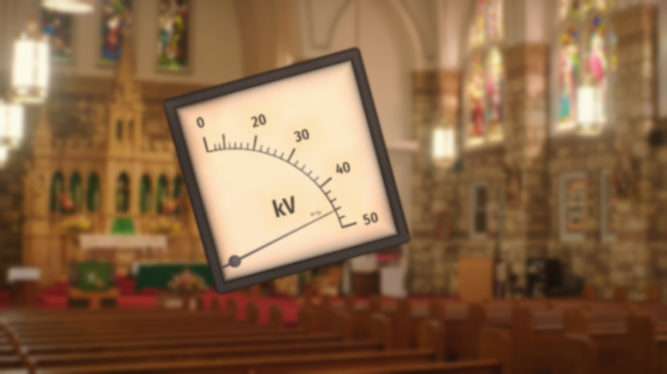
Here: 46 kV
